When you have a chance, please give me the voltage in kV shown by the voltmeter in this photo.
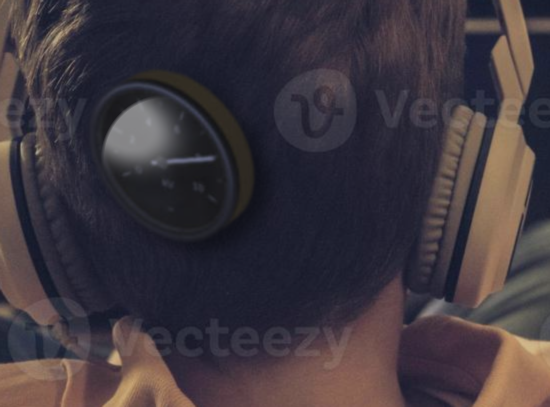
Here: 8 kV
